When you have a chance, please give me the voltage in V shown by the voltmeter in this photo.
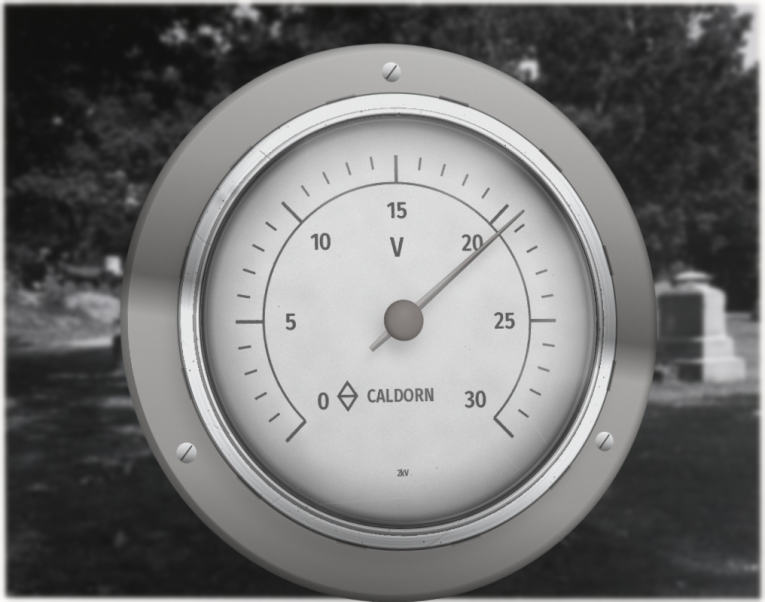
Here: 20.5 V
